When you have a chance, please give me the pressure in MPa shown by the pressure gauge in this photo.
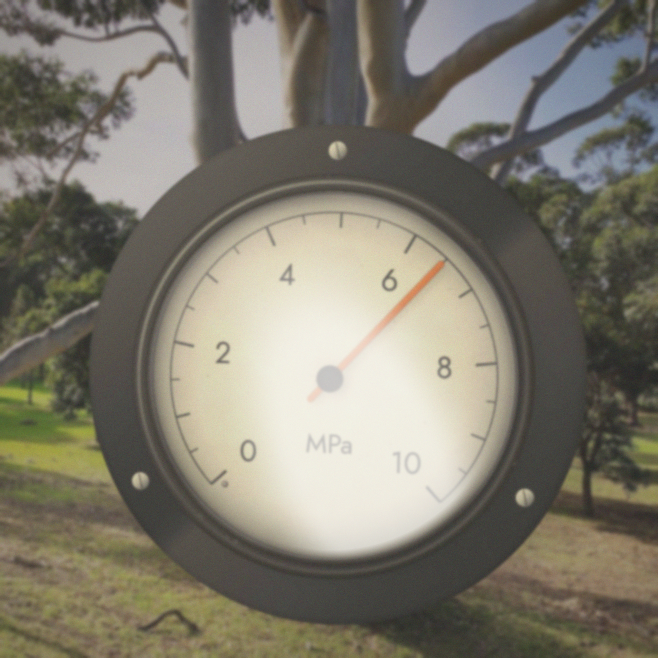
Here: 6.5 MPa
